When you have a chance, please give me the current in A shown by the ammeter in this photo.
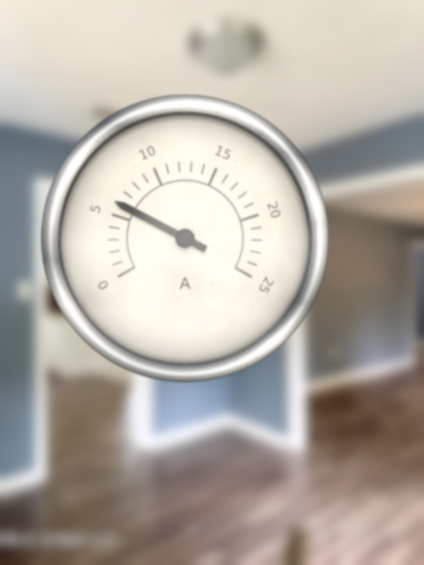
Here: 6 A
